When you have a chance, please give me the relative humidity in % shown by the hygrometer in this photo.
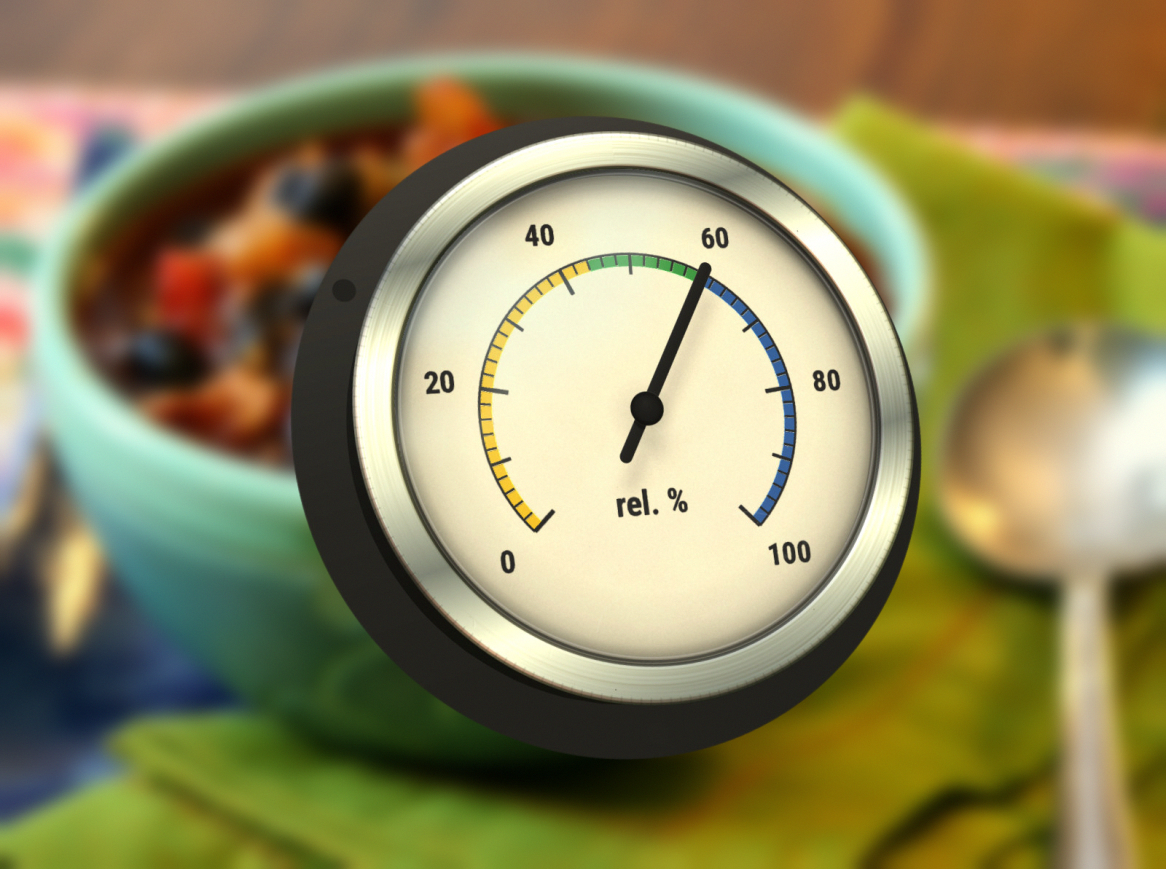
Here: 60 %
